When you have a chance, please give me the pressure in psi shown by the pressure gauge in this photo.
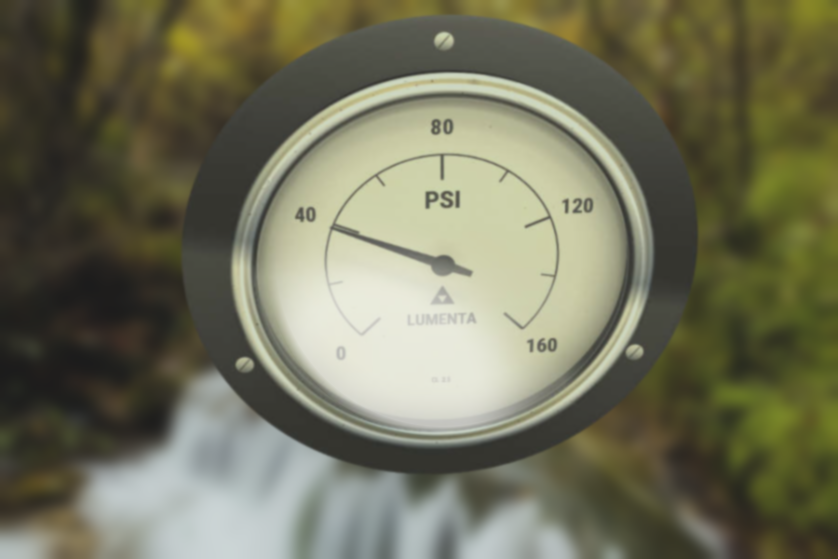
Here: 40 psi
